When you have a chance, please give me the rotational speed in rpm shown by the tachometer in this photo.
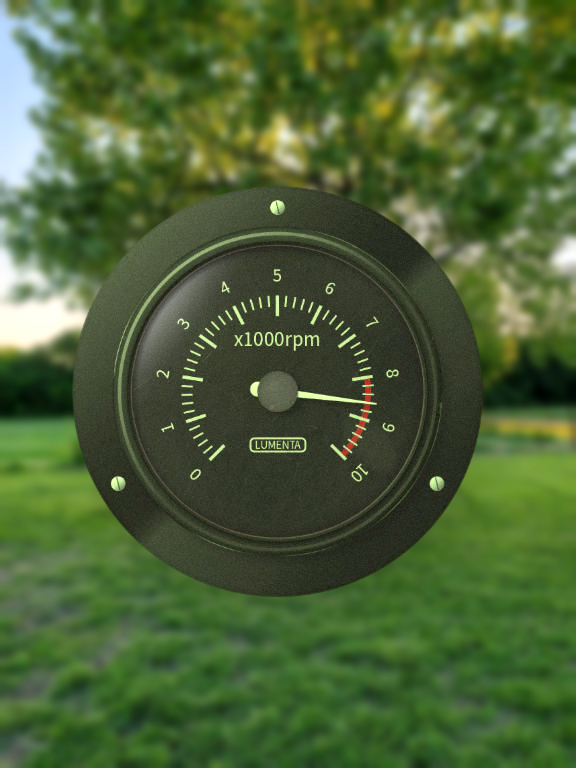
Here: 8600 rpm
